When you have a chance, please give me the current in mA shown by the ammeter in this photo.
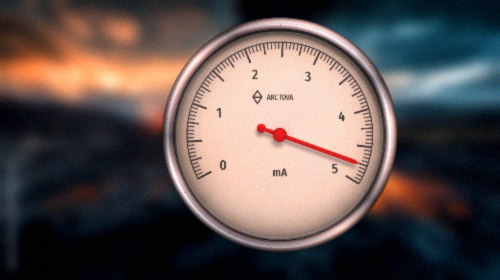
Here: 4.75 mA
